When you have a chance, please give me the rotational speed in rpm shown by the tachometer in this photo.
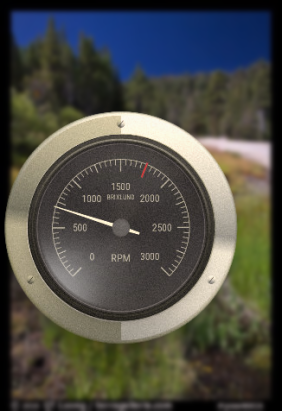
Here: 700 rpm
